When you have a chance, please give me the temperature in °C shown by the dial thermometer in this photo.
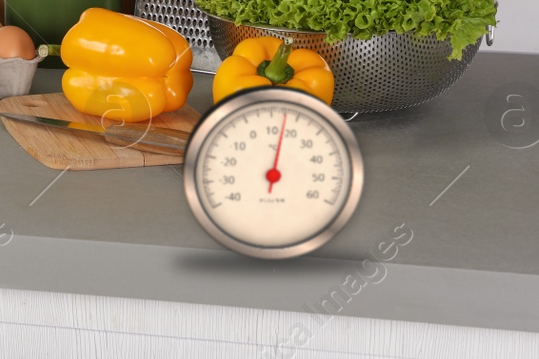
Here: 15 °C
